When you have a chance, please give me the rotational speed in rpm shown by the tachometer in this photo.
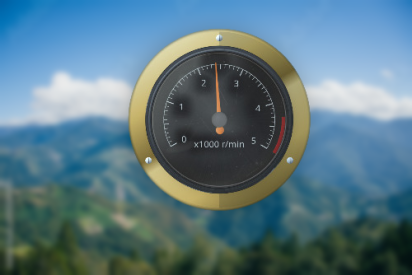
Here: 2400 rpm
